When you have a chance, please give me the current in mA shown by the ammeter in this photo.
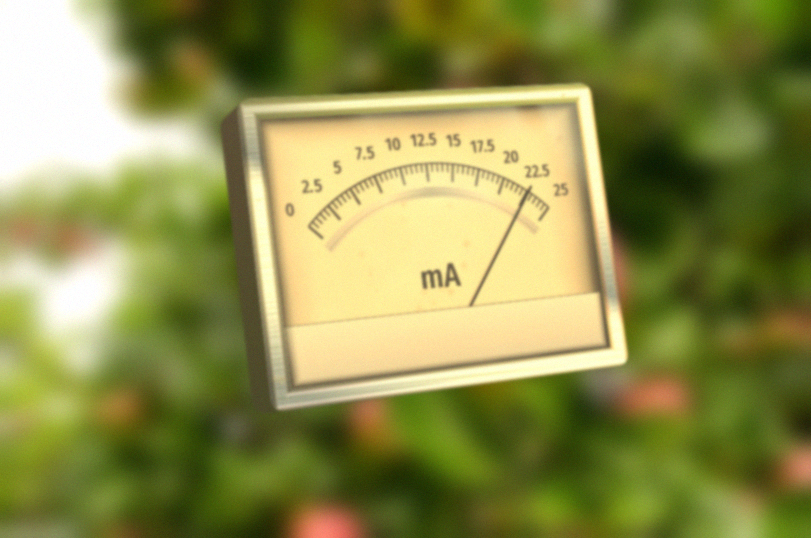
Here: 22.5 mA
